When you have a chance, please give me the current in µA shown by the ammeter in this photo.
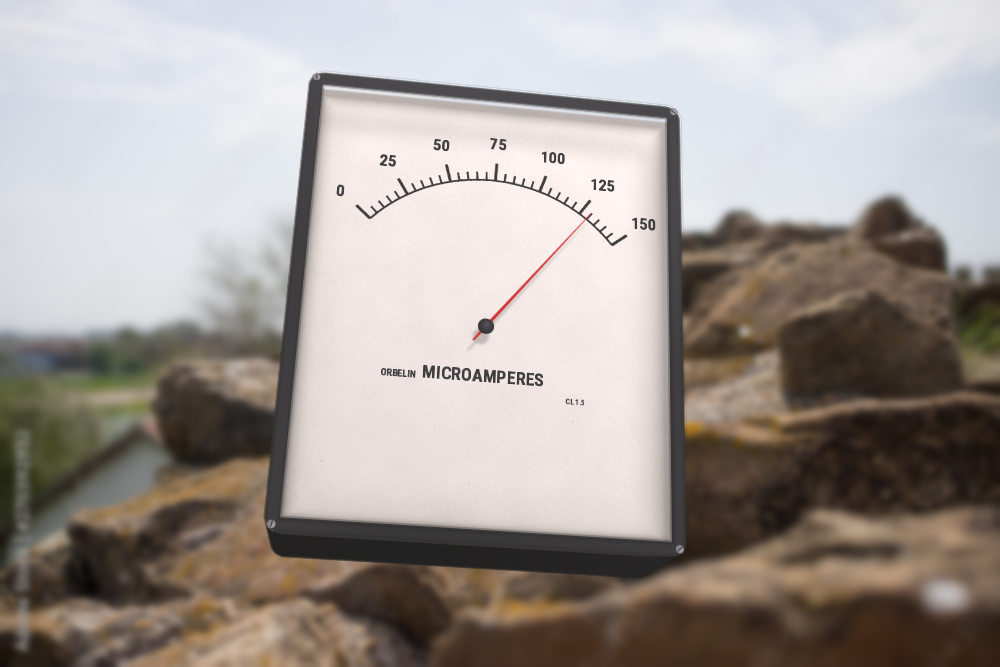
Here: 130 µA
